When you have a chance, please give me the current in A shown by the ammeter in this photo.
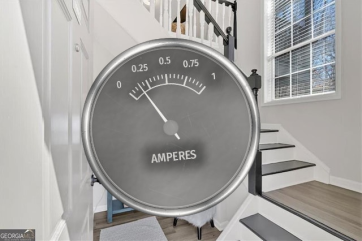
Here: 0.15 A
